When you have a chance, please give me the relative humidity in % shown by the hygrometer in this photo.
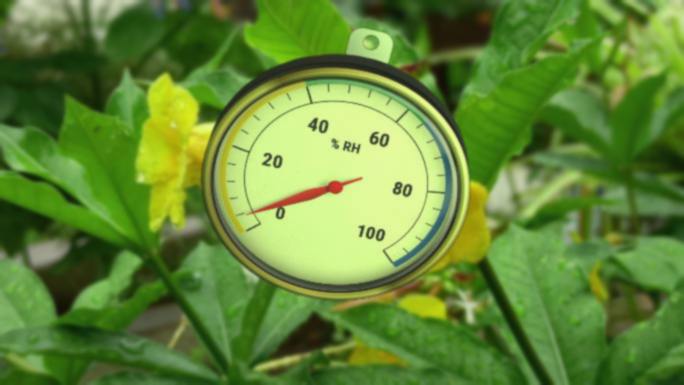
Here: 4 %
